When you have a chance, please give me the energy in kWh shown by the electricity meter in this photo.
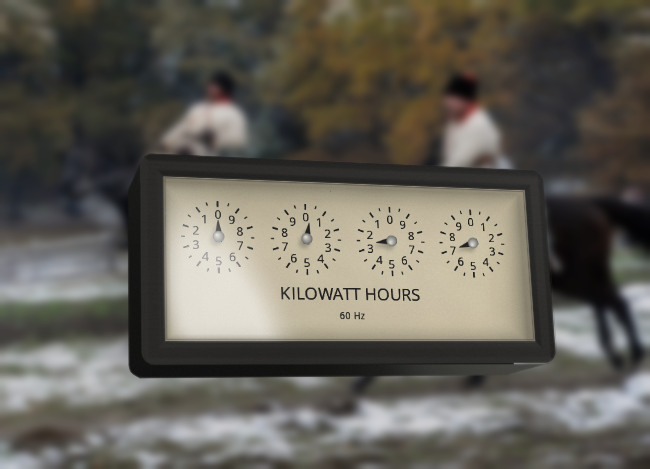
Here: 27 kWh
